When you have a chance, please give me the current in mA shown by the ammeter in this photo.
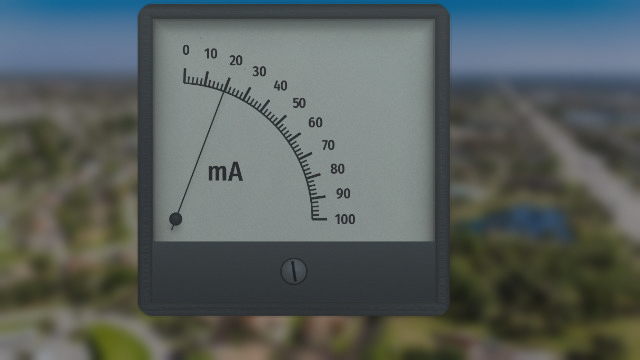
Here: 20 mA
